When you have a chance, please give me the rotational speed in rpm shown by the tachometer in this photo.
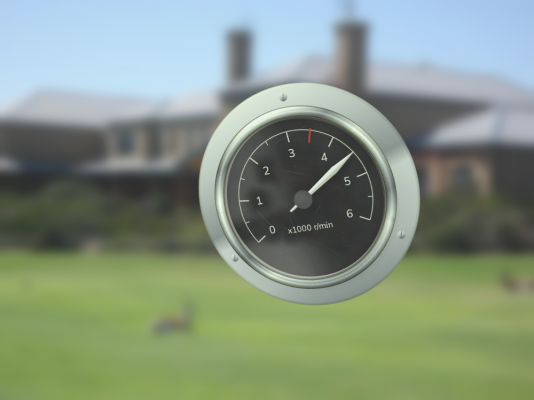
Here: 4500 rpm
